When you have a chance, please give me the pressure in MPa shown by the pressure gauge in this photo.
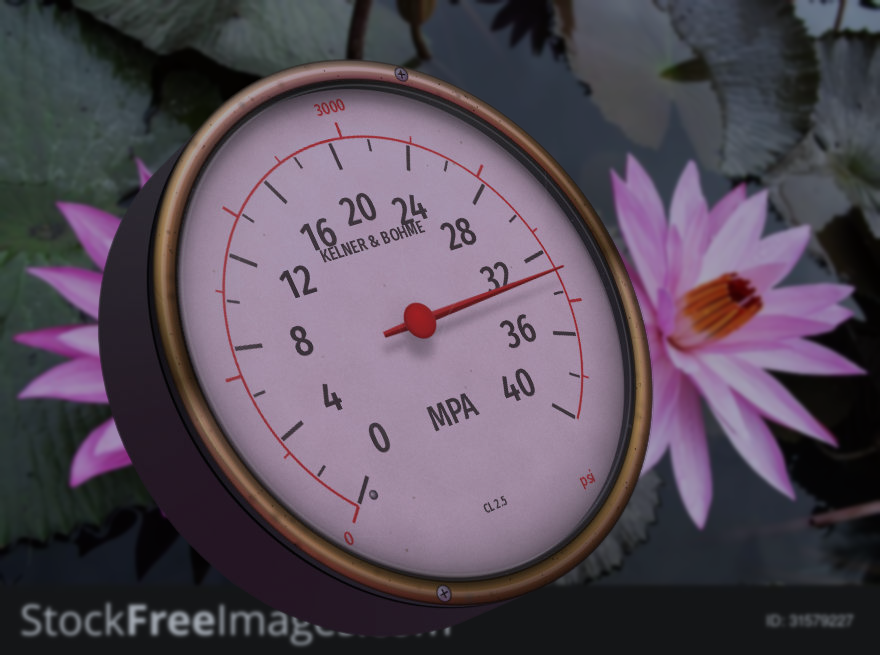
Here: 33 MPa
